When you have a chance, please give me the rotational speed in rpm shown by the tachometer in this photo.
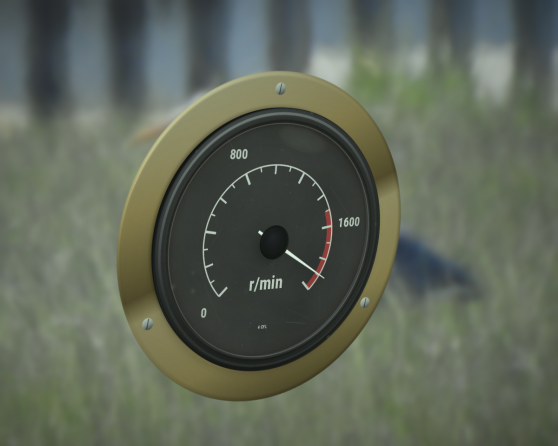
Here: 1900 rpm
